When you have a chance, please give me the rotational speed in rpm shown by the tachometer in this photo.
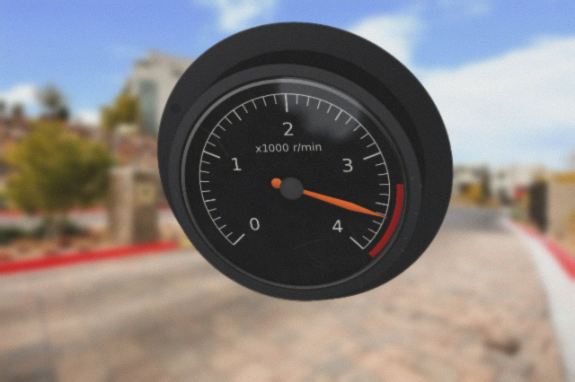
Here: 3600 rpm
